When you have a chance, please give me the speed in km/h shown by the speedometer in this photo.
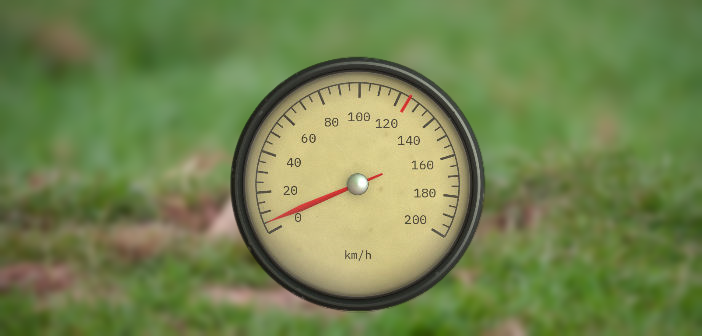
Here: 5 km/h
